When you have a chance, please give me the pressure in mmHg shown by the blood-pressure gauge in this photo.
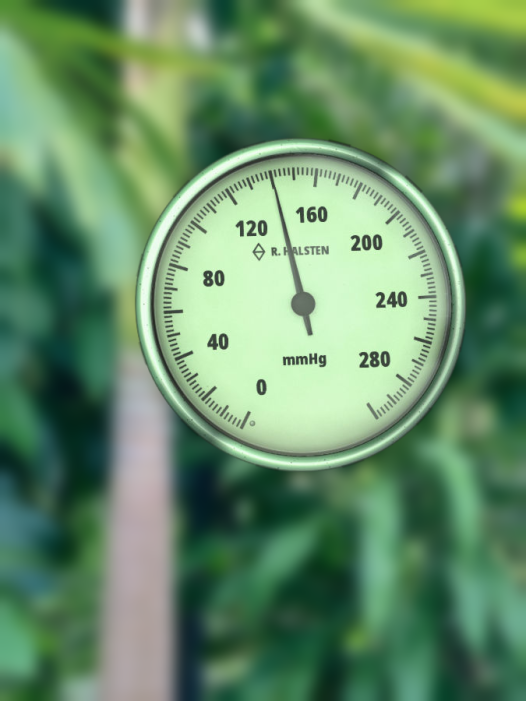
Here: 140 mmHg
